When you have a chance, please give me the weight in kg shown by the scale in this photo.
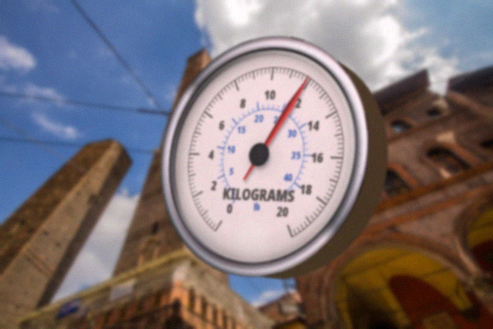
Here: 12 kg
